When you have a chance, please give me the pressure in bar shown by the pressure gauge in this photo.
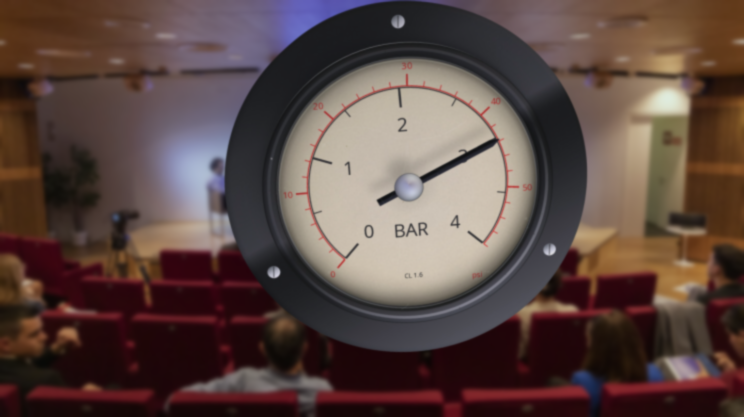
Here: 3 bar
